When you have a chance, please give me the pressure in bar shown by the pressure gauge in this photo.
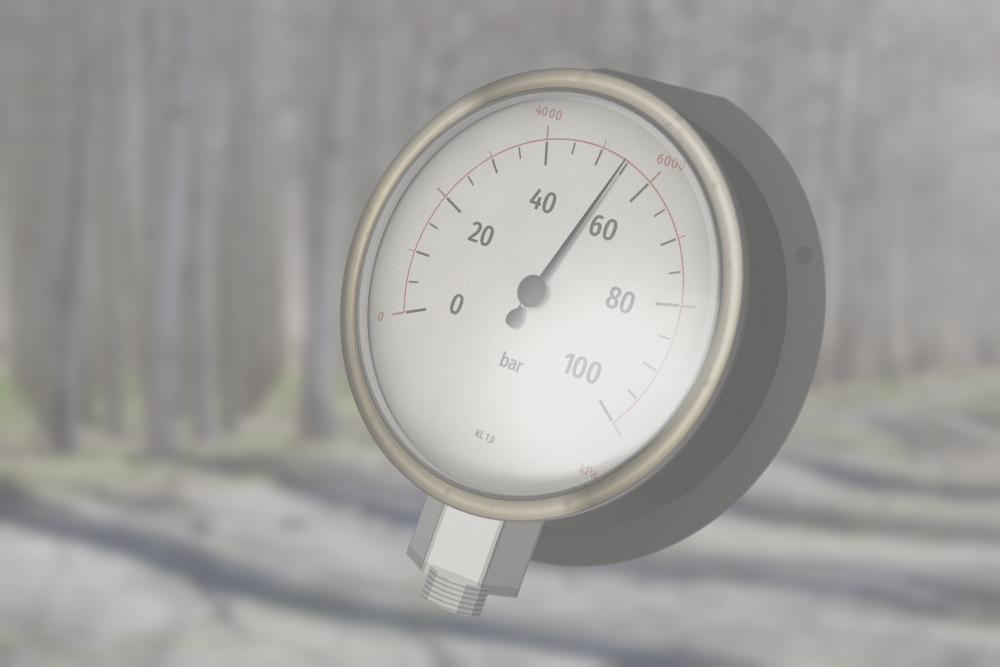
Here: 55 bar
